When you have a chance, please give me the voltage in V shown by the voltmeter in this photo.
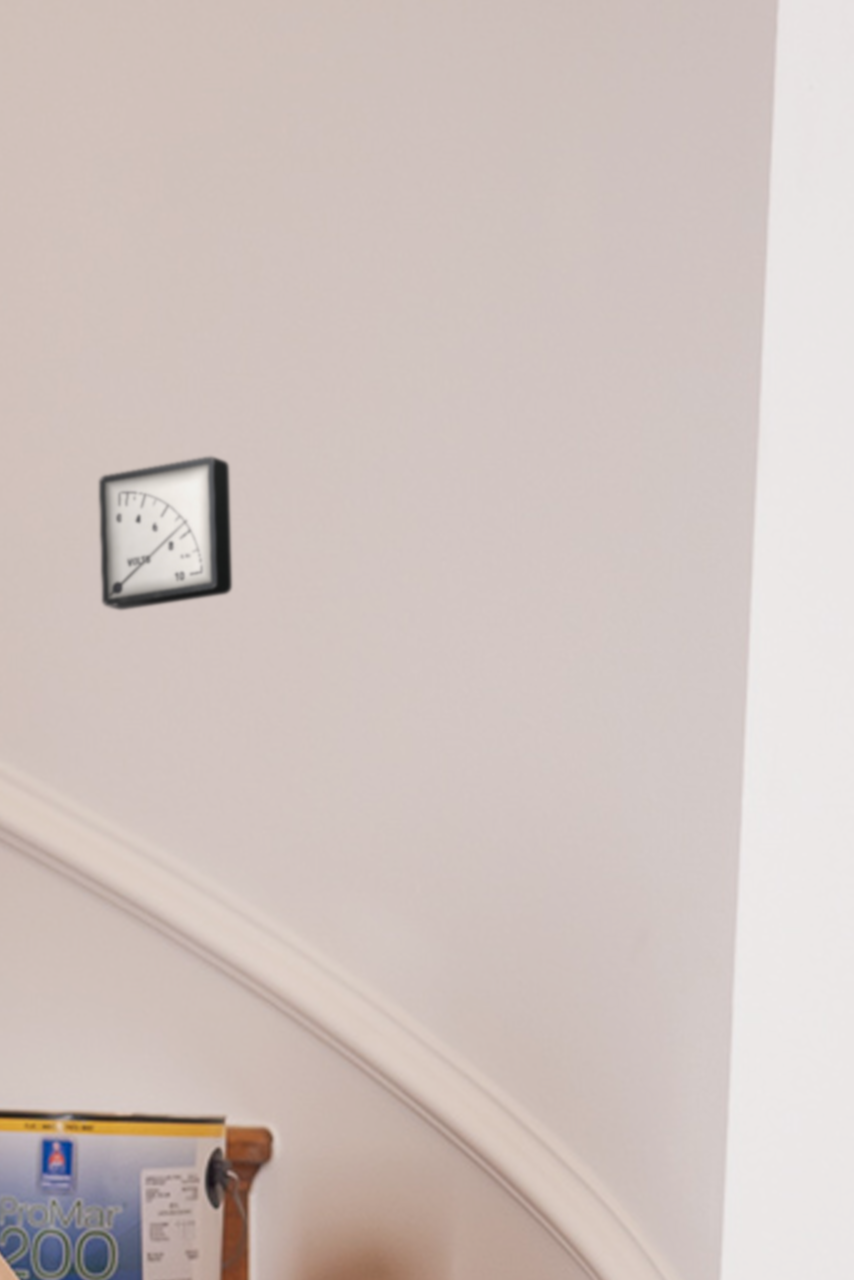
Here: 7.5 V
